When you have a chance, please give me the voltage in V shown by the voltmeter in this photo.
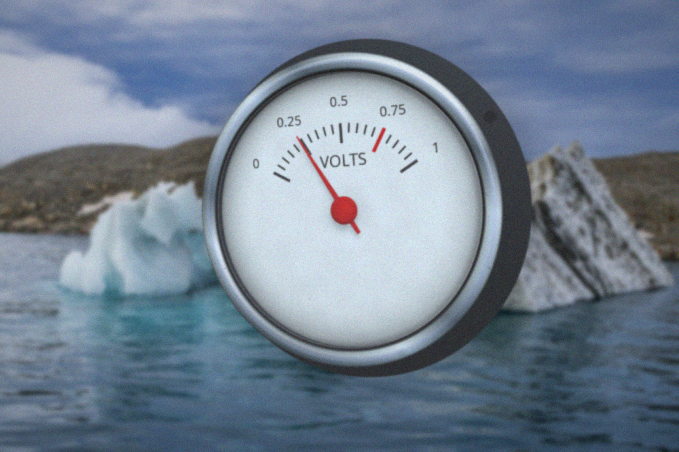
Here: 0.25 V
